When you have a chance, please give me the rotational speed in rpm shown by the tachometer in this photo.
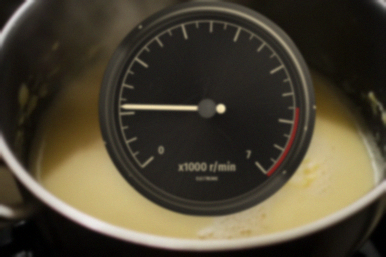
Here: 1125 rpm
